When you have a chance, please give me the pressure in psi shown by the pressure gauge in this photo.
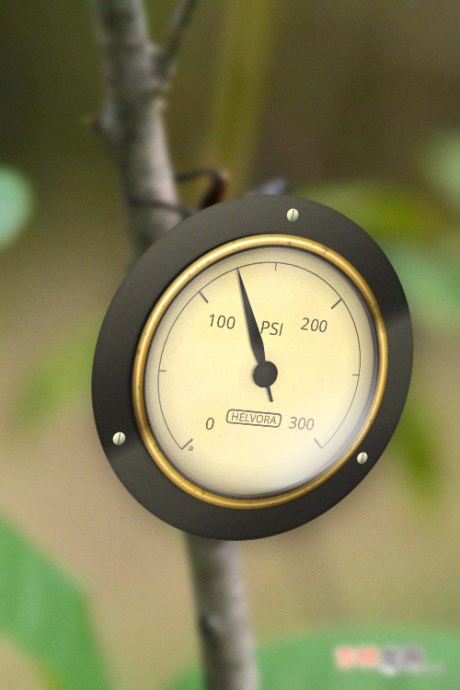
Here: 125 psi
